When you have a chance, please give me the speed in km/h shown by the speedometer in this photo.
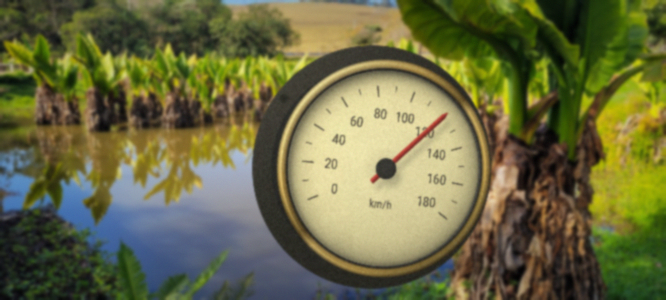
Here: 120 km/h
